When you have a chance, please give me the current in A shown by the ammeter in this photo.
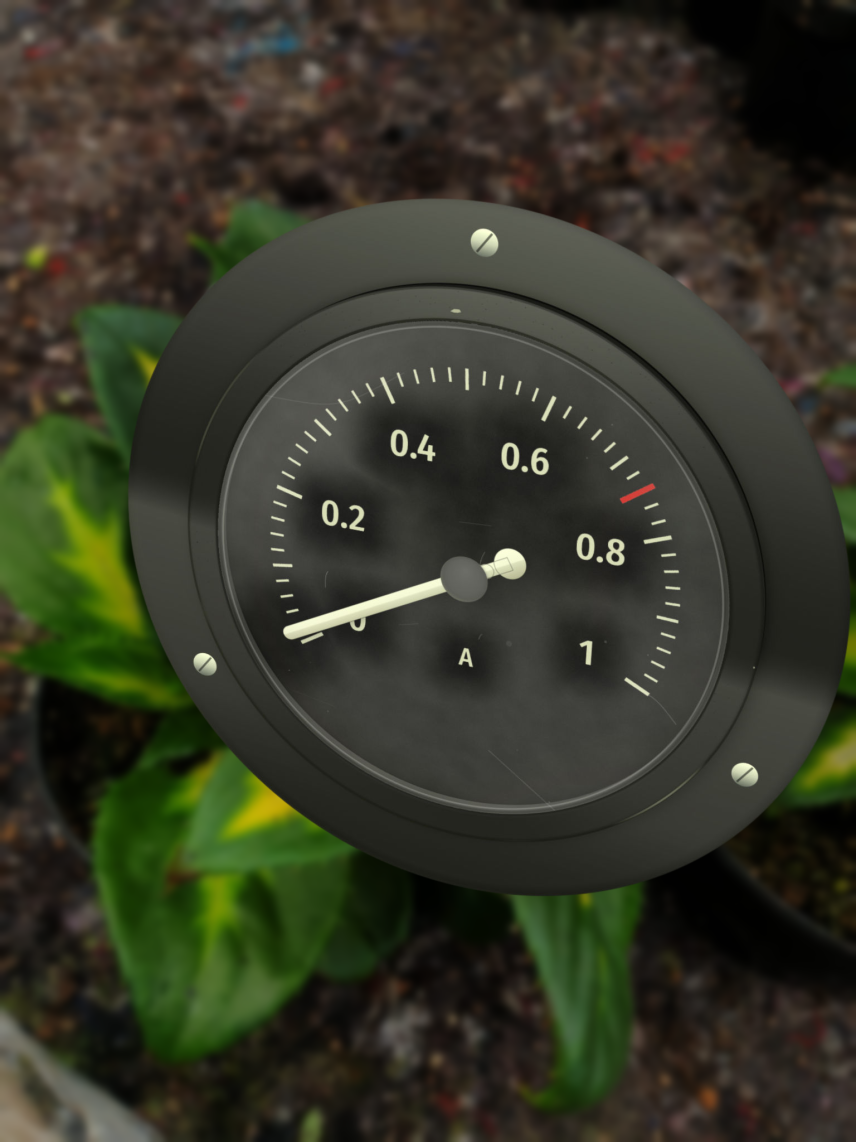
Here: 0.02 A
